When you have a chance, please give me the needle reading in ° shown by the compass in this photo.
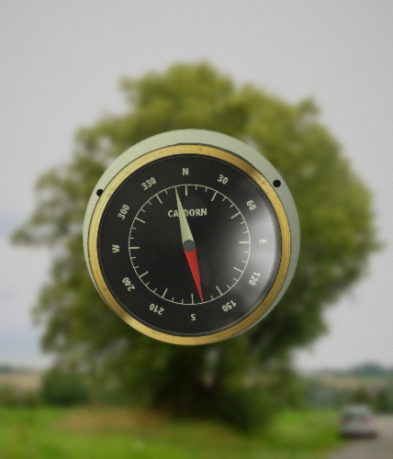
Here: 170 °
